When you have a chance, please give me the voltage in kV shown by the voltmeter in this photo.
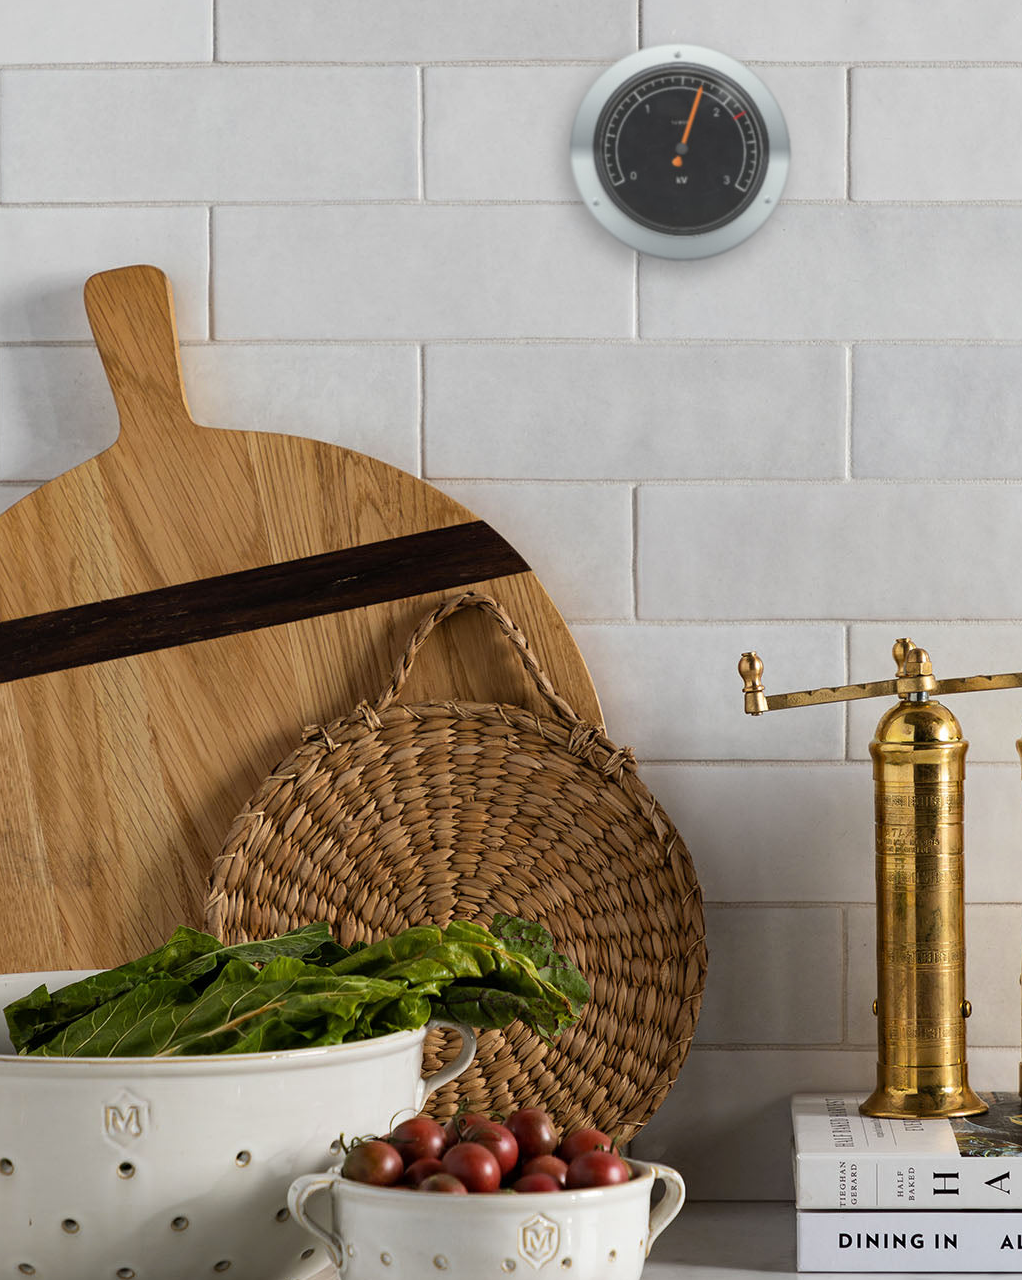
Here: 1.7 kV
